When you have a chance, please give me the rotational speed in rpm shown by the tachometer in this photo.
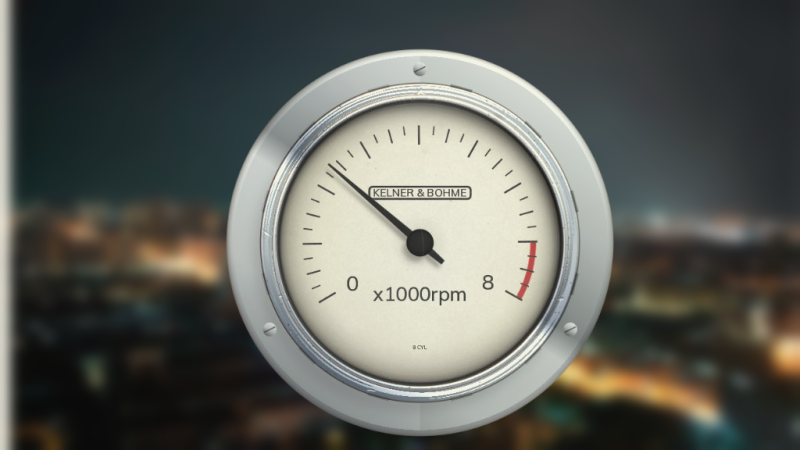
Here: 2375 rpm
